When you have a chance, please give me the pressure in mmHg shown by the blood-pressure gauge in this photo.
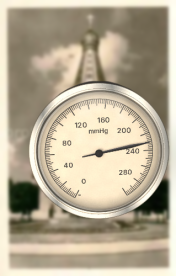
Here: 230 mmHg
